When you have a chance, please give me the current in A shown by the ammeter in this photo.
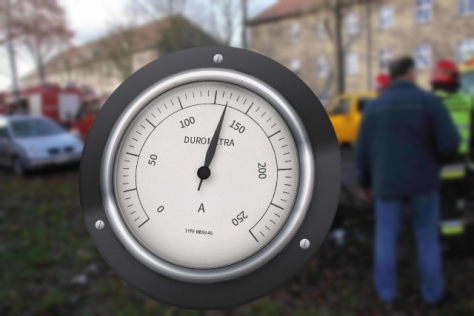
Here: 135 A
